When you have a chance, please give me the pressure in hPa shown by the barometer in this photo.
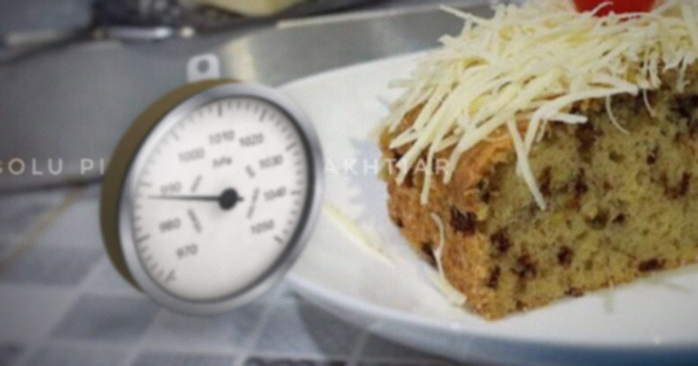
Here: 988 hPa
